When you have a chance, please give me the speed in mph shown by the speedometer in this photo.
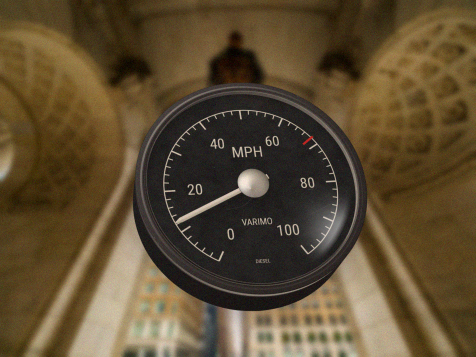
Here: 12 mph
